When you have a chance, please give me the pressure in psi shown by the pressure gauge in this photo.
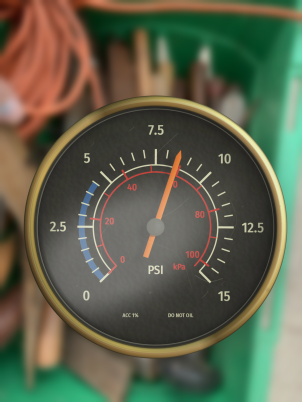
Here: 8.5 psi
